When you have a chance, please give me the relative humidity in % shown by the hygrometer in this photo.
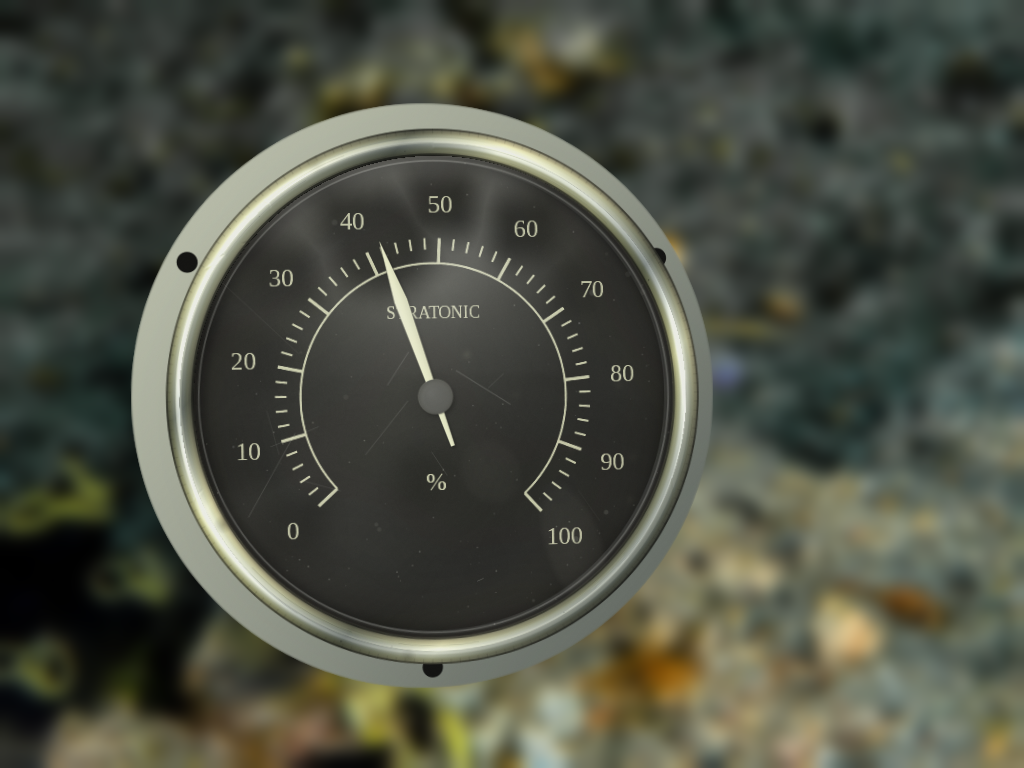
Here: 42 %
